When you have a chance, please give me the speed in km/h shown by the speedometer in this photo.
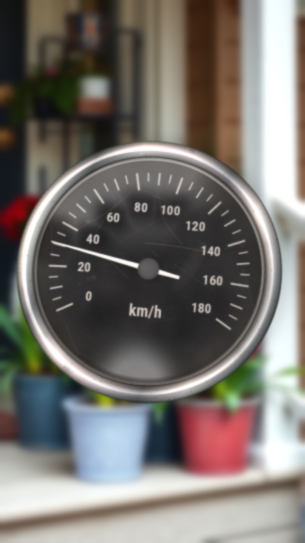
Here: 30 km/h
